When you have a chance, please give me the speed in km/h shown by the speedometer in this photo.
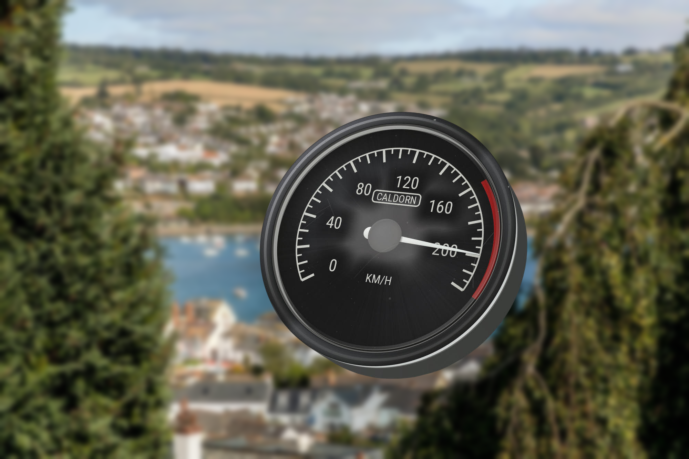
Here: 200 km/h
